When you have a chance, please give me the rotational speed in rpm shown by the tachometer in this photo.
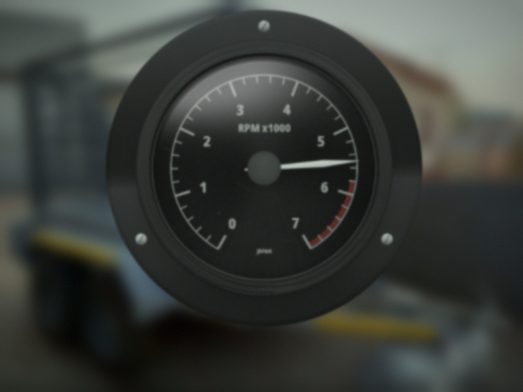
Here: 5500 rpm
